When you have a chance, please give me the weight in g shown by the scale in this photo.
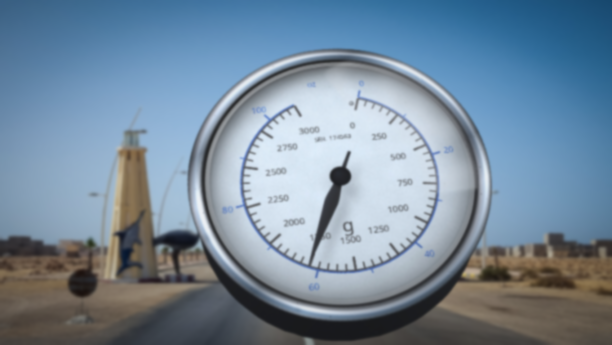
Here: 1750 g
